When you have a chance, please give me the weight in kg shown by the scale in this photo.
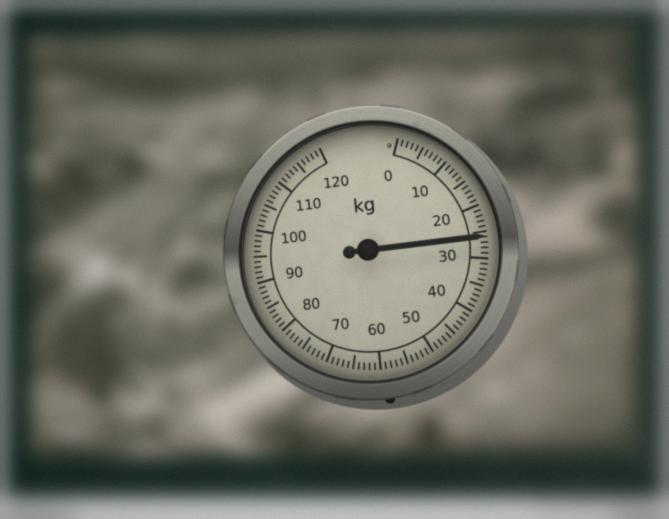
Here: 26 kg
